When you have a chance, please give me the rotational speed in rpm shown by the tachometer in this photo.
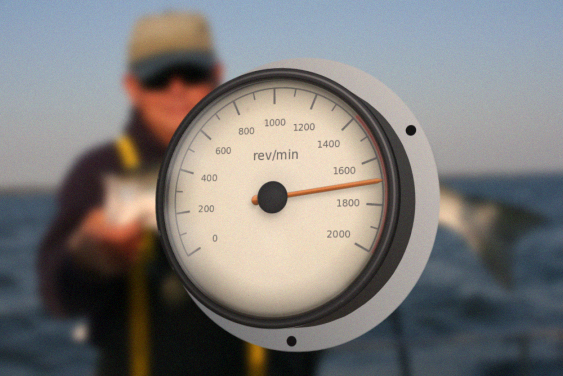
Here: 1700 rpm
